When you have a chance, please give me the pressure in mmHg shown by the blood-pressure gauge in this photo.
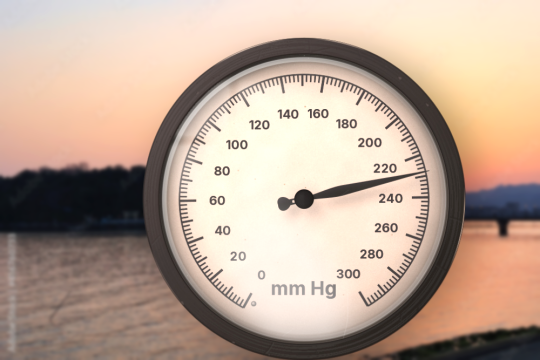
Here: 228 mmHg
